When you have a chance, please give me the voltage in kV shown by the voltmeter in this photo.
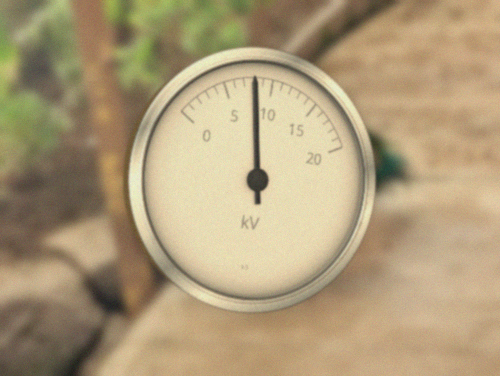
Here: 8 kV
